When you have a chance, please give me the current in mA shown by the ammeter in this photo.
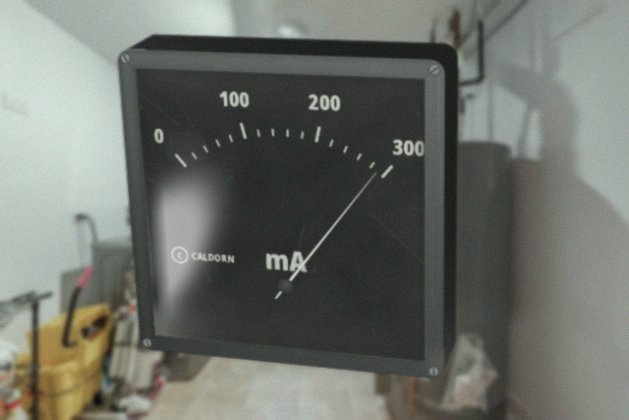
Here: 290 mA
